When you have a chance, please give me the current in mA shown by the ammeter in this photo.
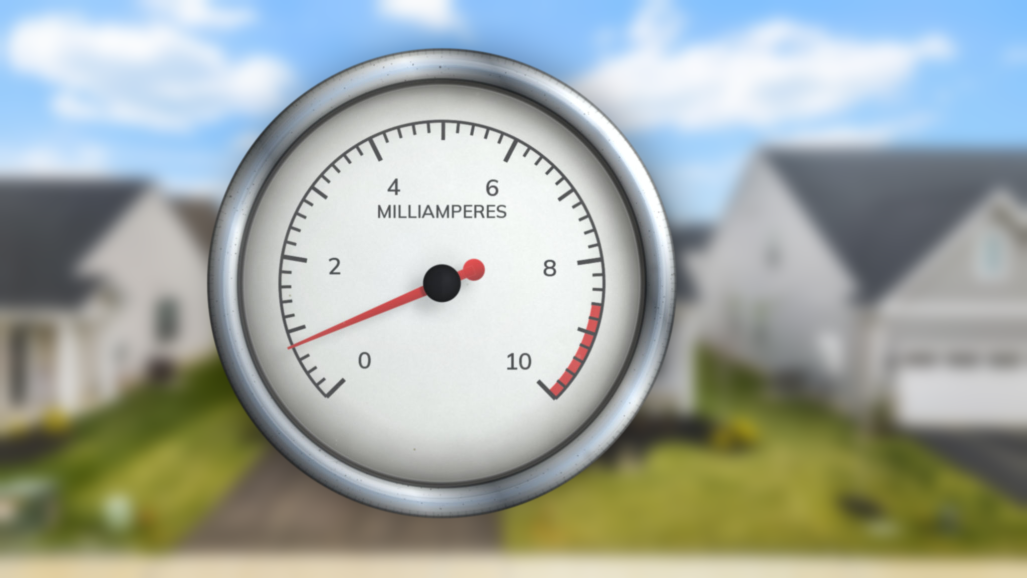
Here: 0.8 mA
